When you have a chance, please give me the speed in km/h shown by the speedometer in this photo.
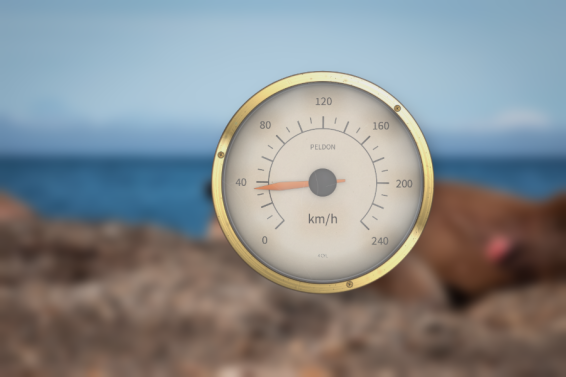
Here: 35 km/h
